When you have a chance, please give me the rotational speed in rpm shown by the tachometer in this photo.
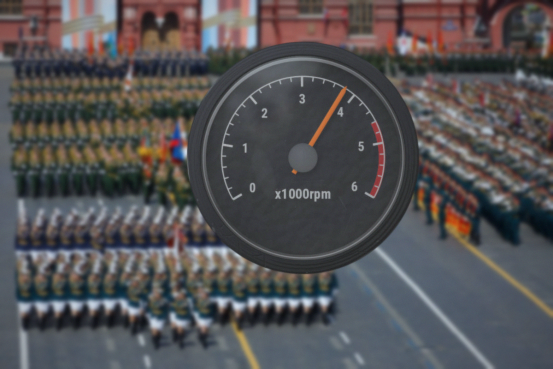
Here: 3800 rpm
